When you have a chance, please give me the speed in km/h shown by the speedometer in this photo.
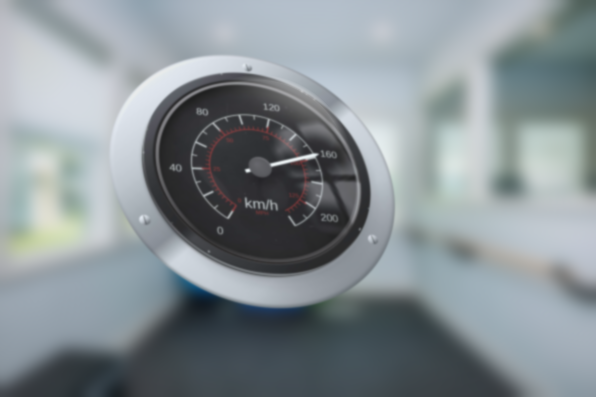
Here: 160 km/h
